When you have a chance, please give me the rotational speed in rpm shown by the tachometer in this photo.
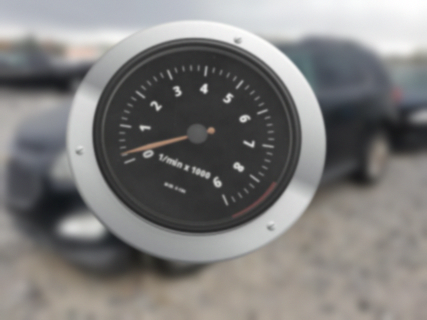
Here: 200 rpm
